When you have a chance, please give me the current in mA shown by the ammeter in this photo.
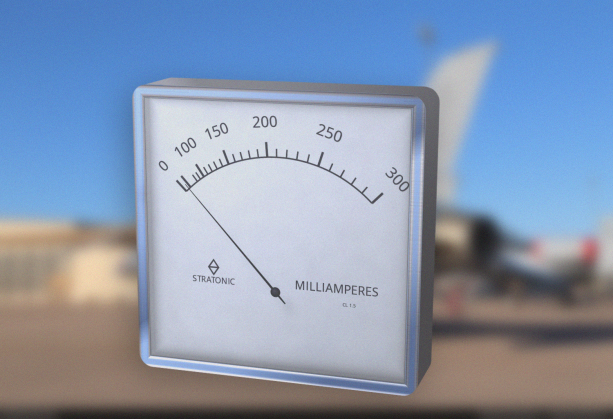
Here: 50 mA
